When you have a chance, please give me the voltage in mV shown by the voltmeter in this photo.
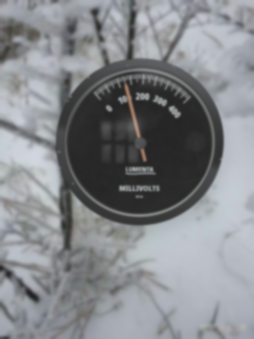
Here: 125 mV
